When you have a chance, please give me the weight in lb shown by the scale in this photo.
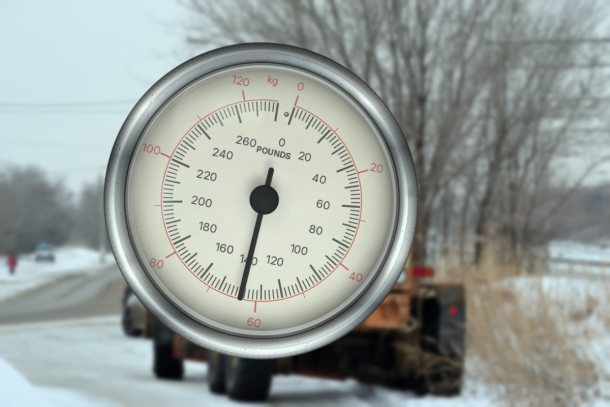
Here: 140 lb
